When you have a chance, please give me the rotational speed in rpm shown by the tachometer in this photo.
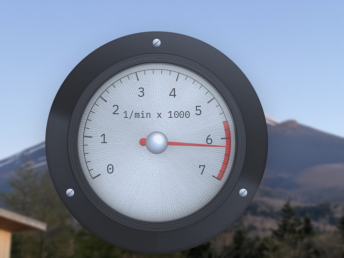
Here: 6200 rpm
